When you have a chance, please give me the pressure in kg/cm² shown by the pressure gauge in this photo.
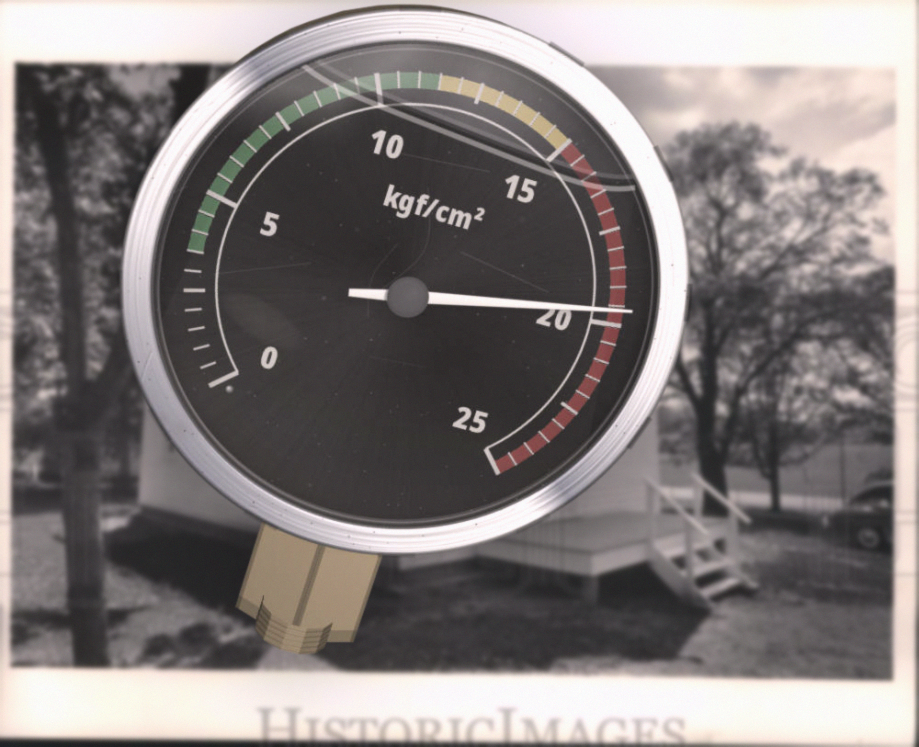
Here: 19.5 kg/cm²
